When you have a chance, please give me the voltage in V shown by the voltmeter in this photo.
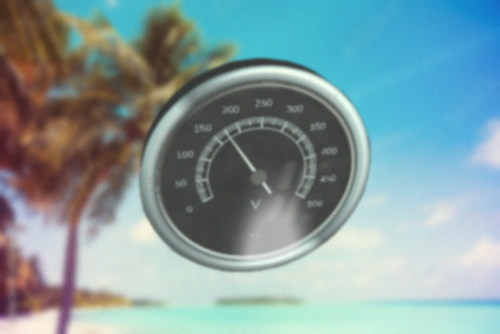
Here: 175 V
